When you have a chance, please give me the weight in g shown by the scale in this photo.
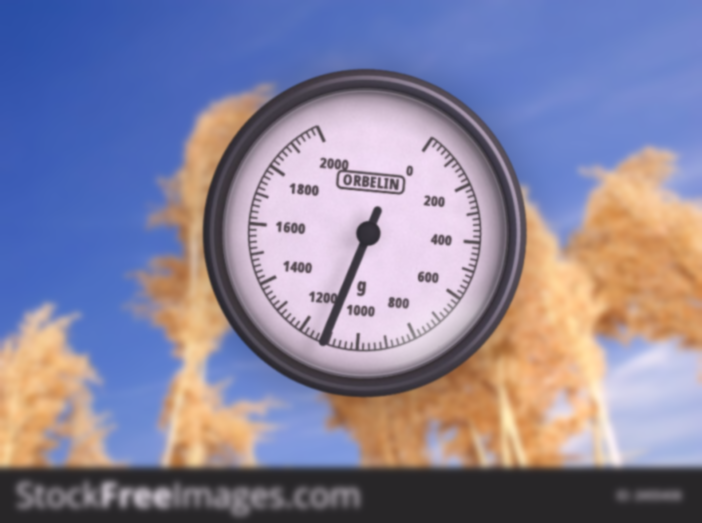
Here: 1120 g
